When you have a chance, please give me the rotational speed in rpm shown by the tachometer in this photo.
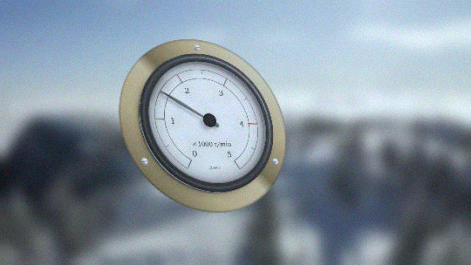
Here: 1500 rpm
